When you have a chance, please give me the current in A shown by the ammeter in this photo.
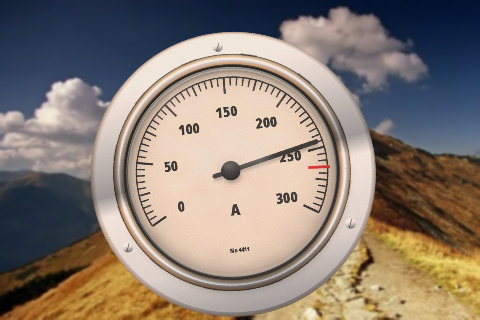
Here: 245 A
